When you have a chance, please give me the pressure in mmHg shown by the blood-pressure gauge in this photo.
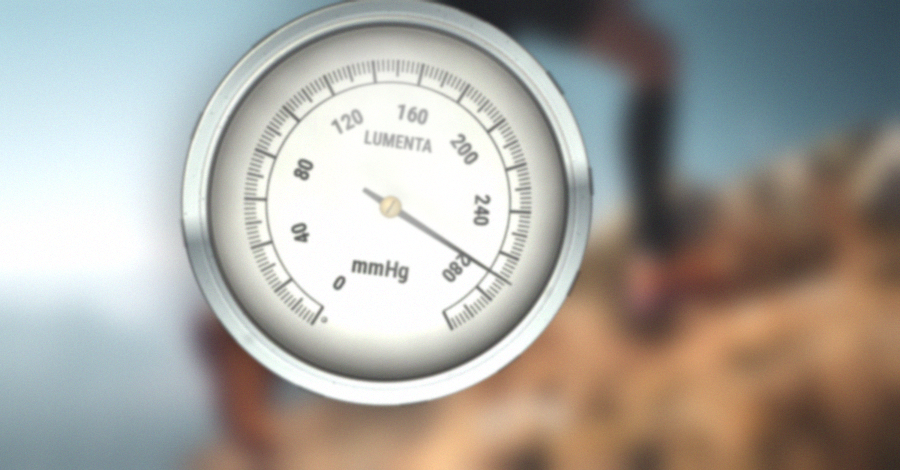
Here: 270 mmHg
